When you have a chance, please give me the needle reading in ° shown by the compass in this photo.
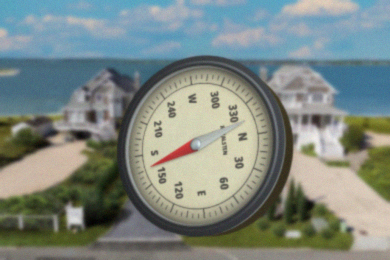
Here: 165 °
